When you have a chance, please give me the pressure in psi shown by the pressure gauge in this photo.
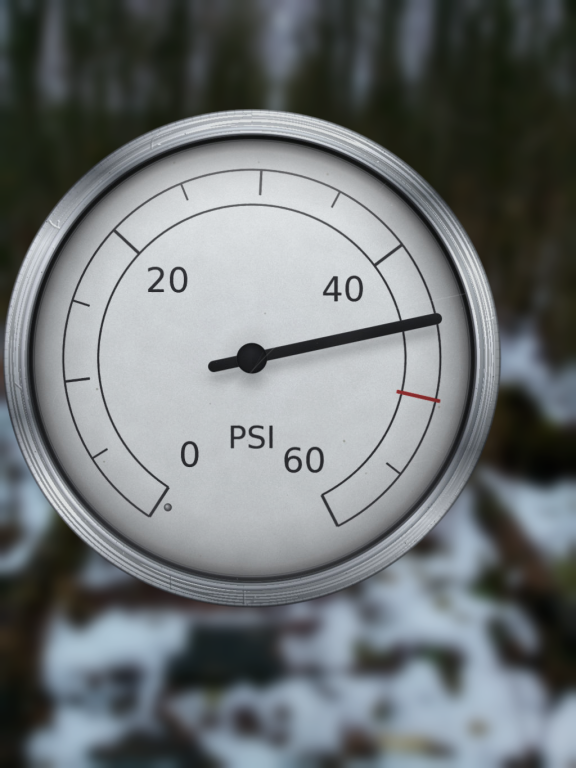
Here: 45 psi
